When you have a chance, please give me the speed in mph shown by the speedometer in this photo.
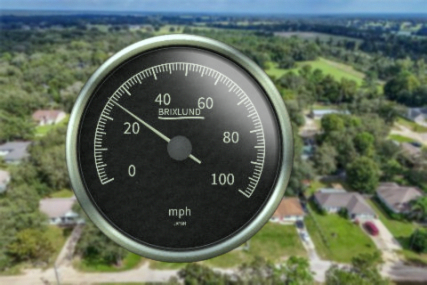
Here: 25 mph
